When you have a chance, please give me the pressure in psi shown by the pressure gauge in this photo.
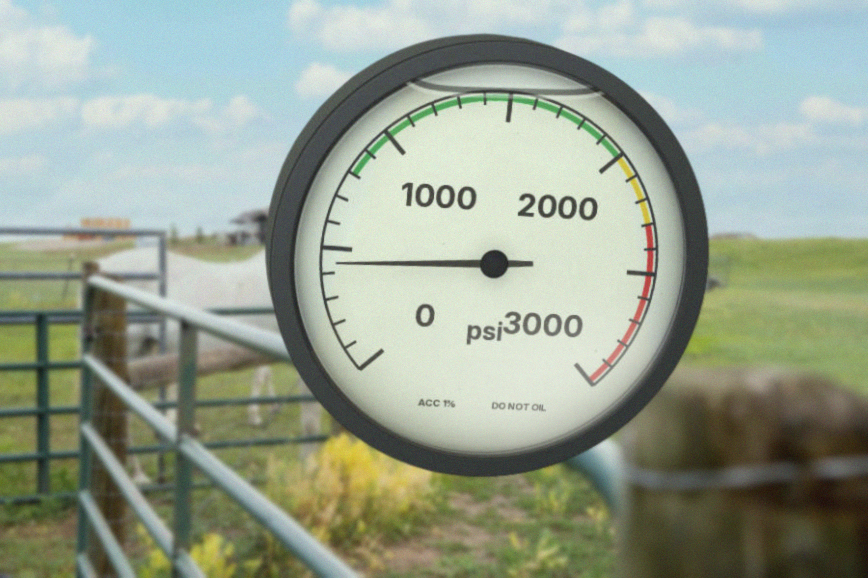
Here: 450 psi
